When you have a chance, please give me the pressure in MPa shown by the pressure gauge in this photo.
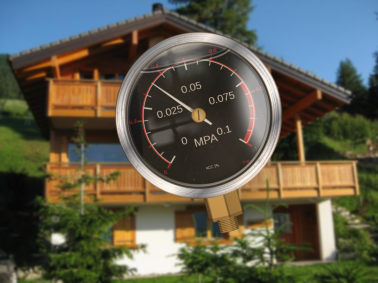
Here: 0.035 MPa
